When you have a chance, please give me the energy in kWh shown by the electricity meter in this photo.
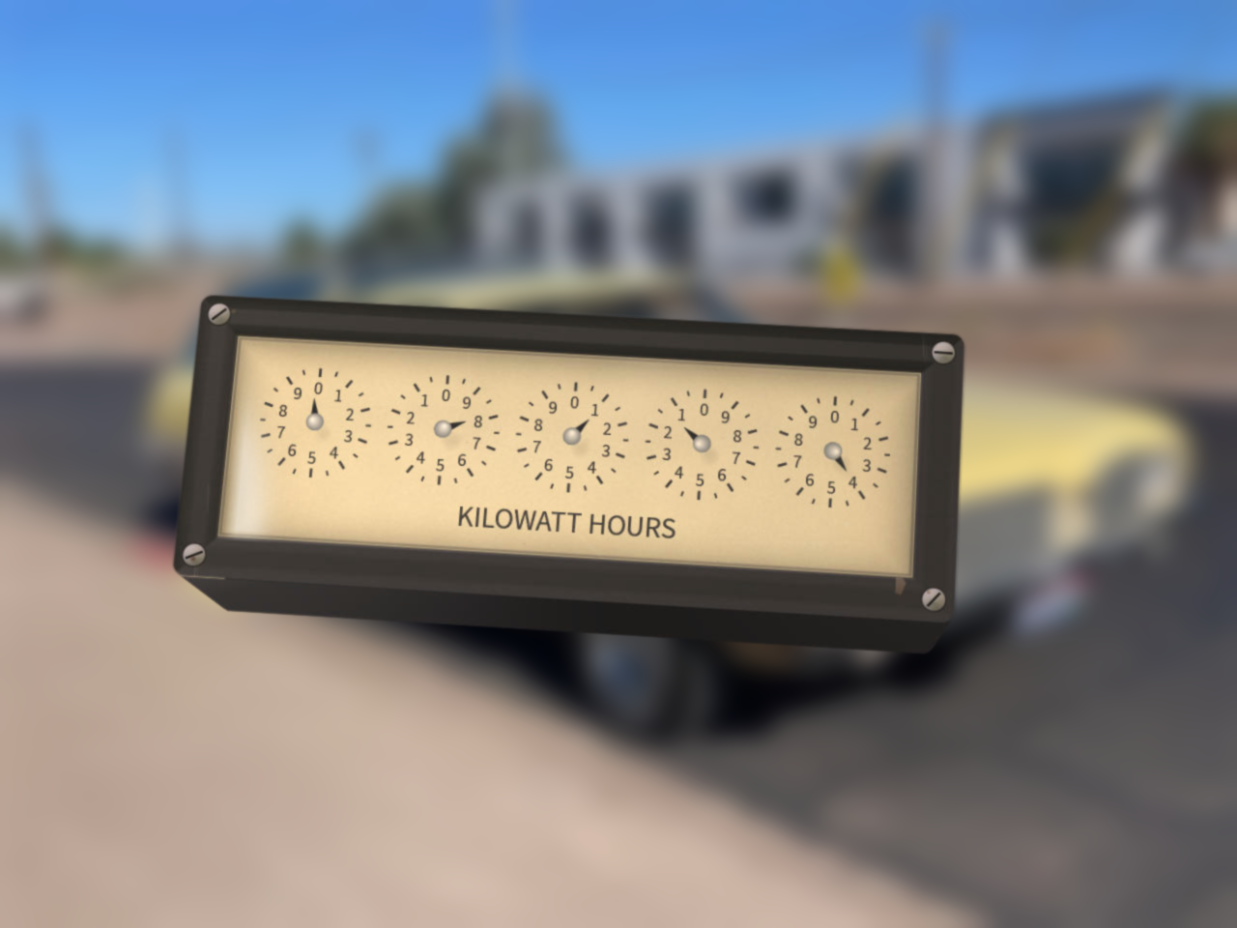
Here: 98114 kWh
